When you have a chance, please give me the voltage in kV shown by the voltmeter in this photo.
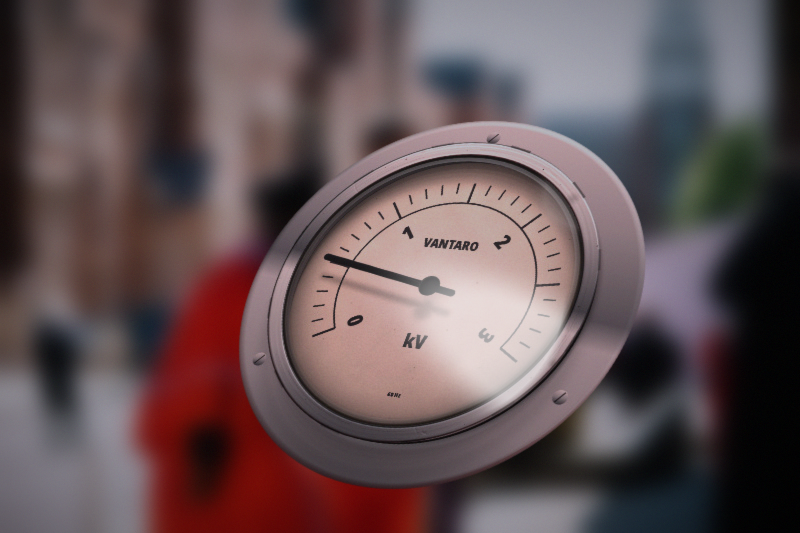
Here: 0.5 kV
